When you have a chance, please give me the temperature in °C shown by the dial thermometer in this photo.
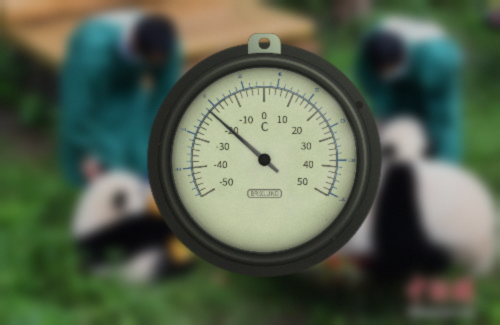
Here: -20 °C
